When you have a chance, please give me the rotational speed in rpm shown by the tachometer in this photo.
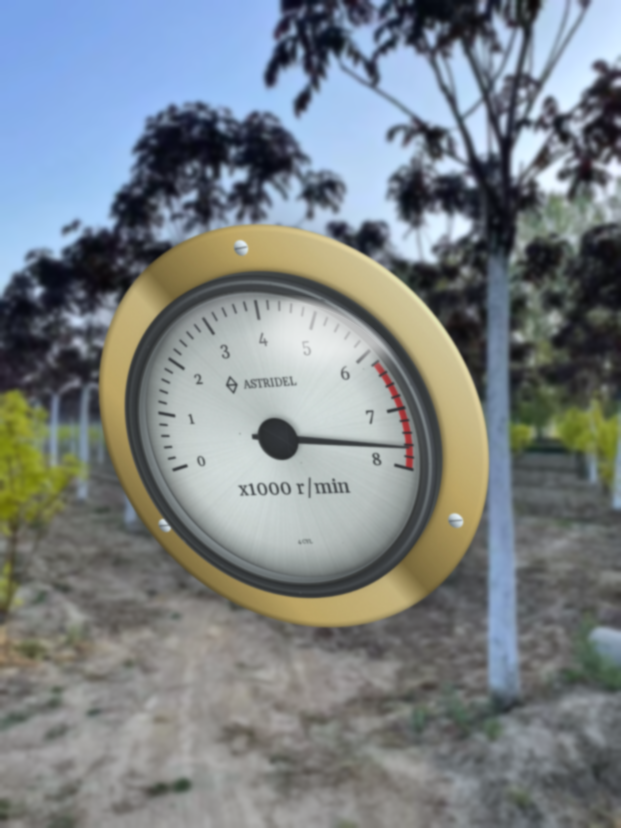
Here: 7600 rpm
